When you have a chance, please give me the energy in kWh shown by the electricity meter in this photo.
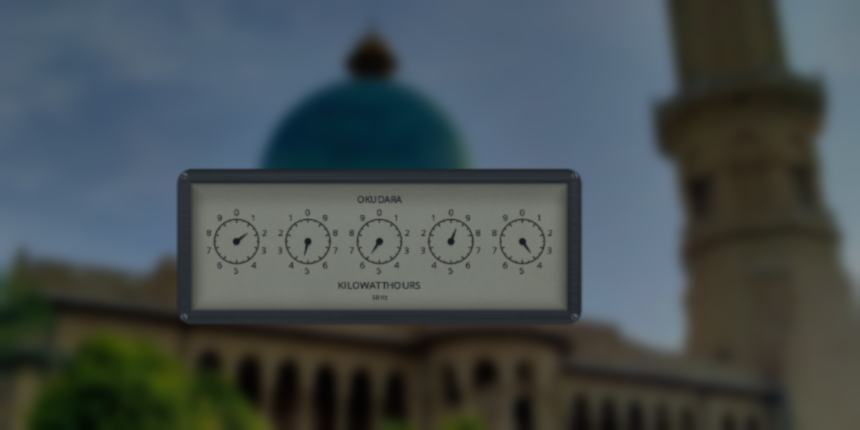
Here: 14594 kWh
